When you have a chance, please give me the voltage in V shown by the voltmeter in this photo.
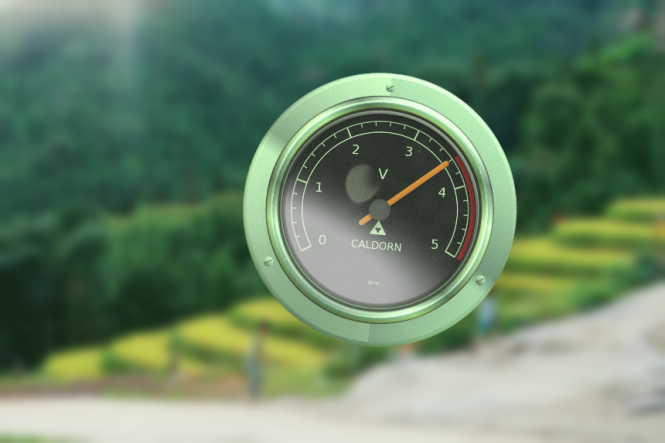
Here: 3.6 V
